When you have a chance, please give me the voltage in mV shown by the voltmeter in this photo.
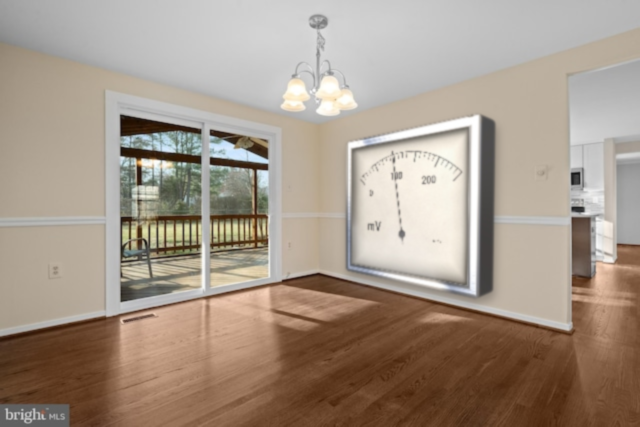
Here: 100 mV
